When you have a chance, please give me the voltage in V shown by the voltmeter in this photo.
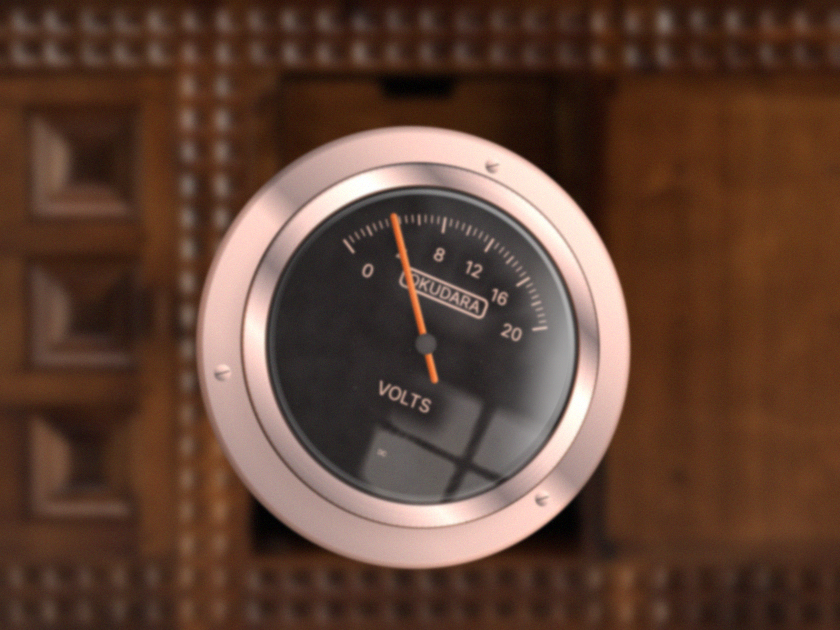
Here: 4 V
